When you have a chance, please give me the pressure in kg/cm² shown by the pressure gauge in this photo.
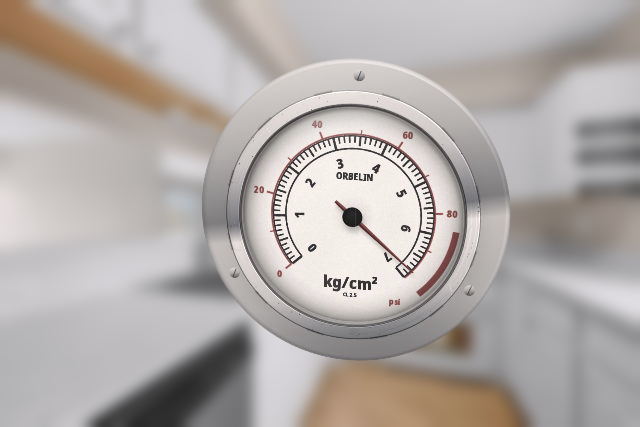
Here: 6.8 kg/cm²
